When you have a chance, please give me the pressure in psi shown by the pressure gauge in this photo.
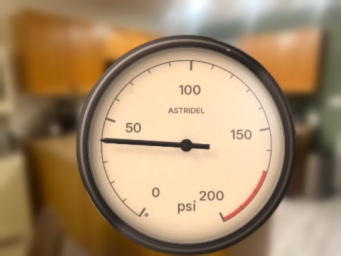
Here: 40 psi
